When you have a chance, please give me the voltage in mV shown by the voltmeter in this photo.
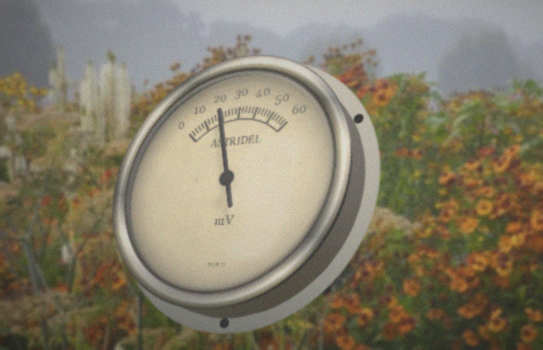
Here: 20 mV
